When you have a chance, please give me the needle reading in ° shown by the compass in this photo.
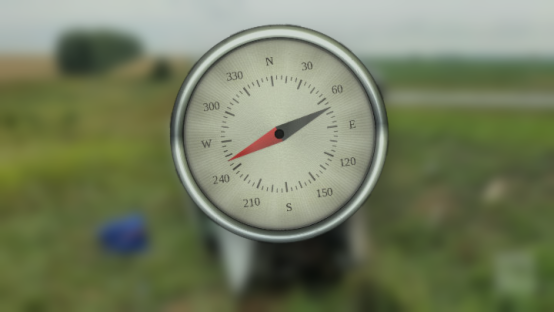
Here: 250 °
